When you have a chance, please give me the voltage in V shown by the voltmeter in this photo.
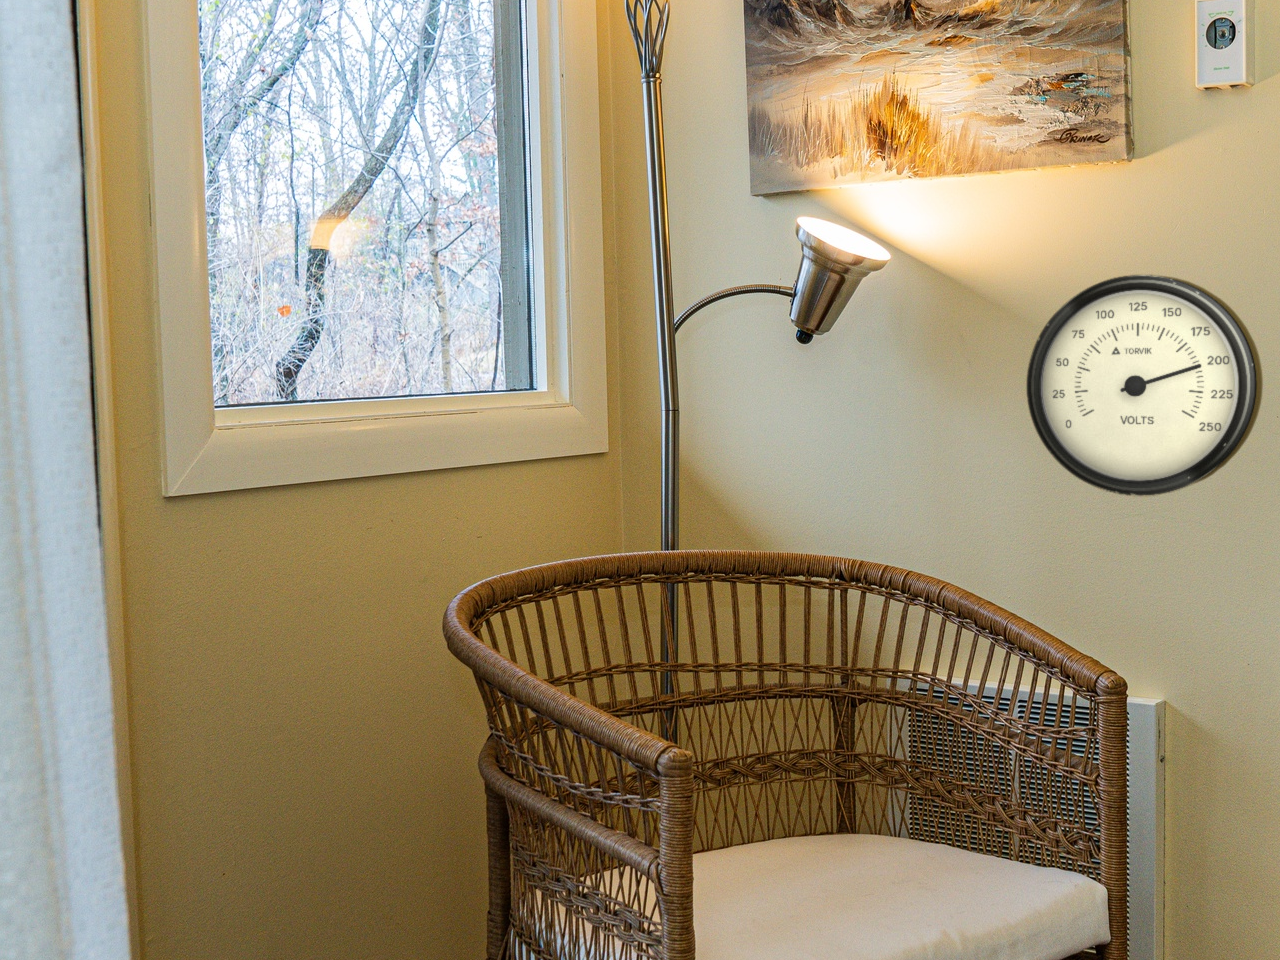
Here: 200 V
